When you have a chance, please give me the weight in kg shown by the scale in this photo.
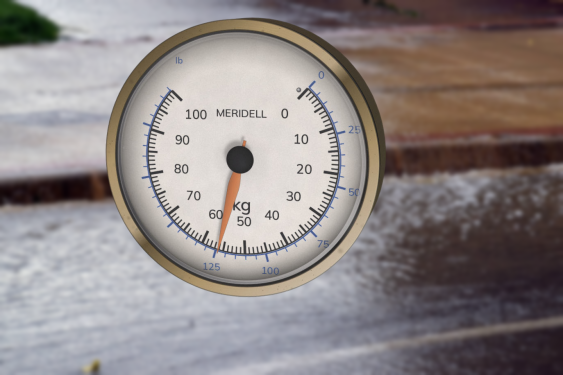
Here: 56 kg
